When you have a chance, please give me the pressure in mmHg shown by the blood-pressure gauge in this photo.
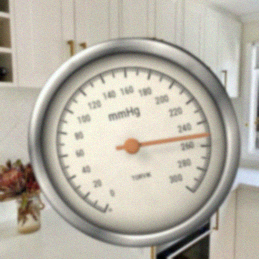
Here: 250 mmHg
